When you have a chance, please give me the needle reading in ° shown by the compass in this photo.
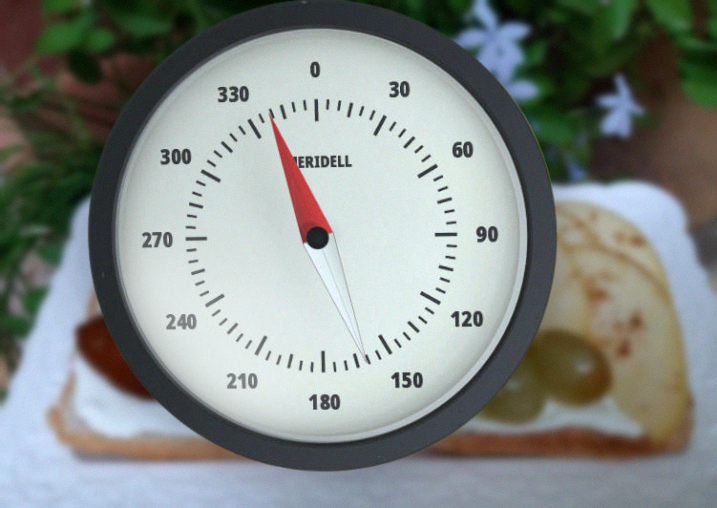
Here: 340 °
